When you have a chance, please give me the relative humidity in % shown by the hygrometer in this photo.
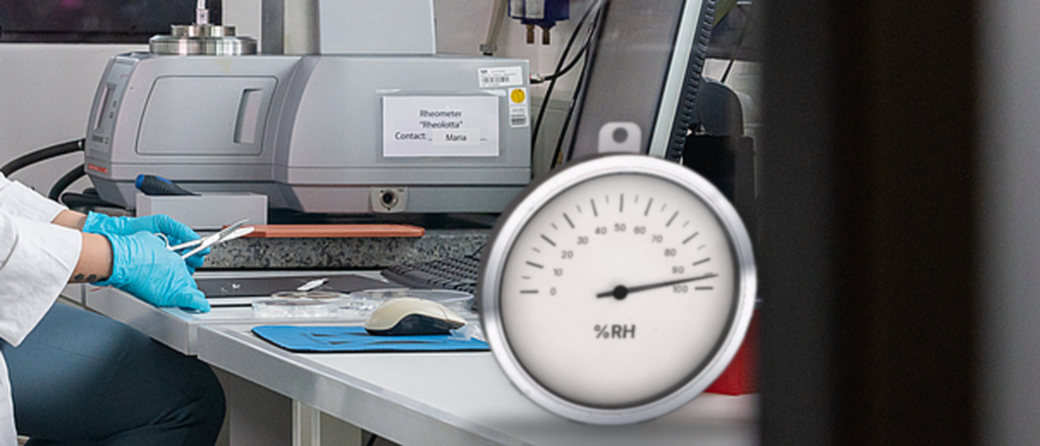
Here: 95 %
